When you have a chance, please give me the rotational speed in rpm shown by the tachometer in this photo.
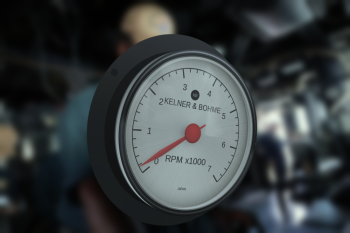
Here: 200 rpm
